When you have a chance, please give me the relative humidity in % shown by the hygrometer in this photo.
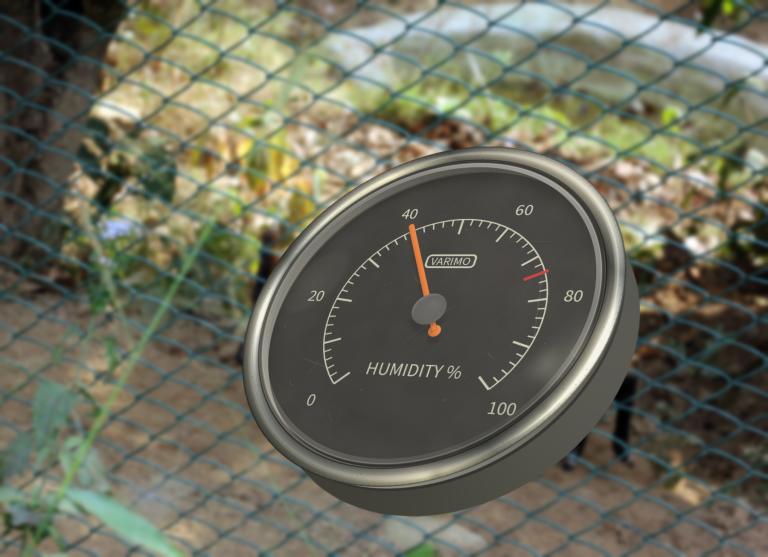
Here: 40 %
